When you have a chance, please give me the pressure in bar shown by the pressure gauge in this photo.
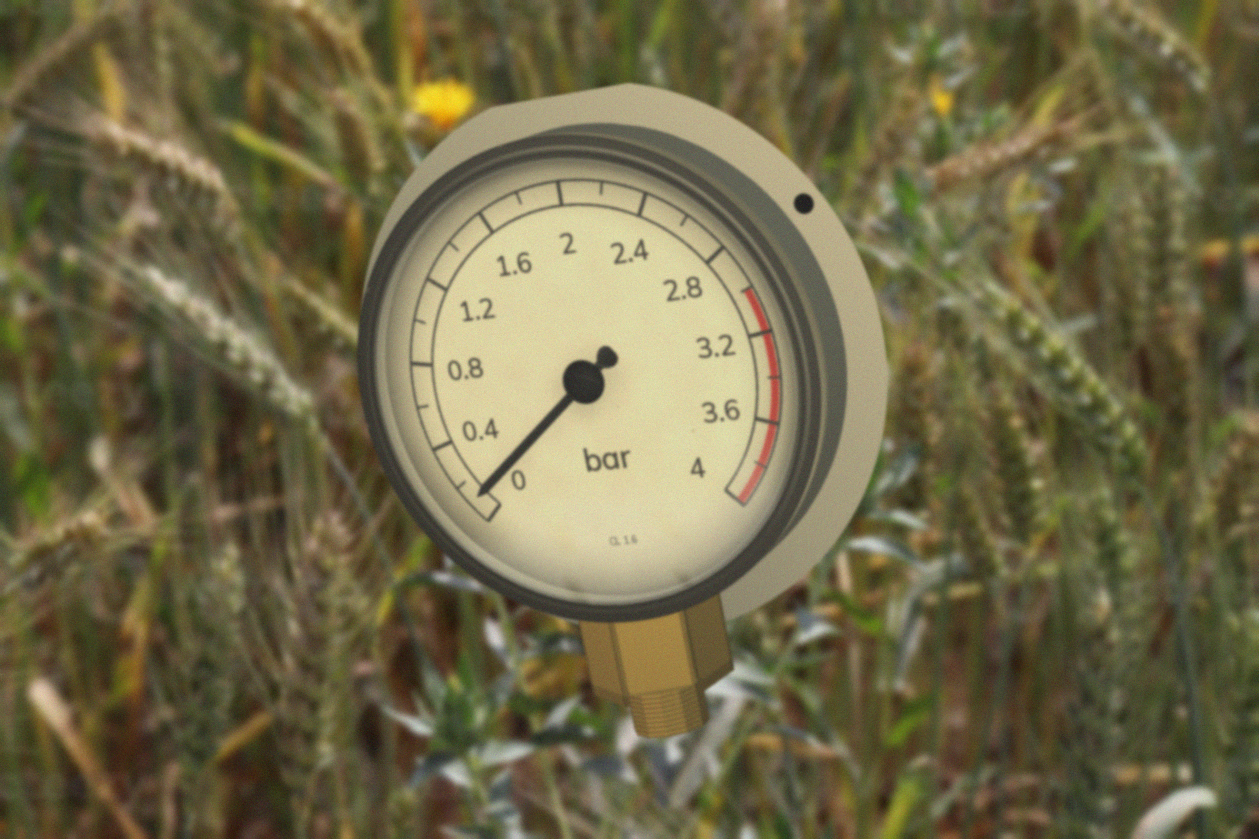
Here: 0.1 bar
